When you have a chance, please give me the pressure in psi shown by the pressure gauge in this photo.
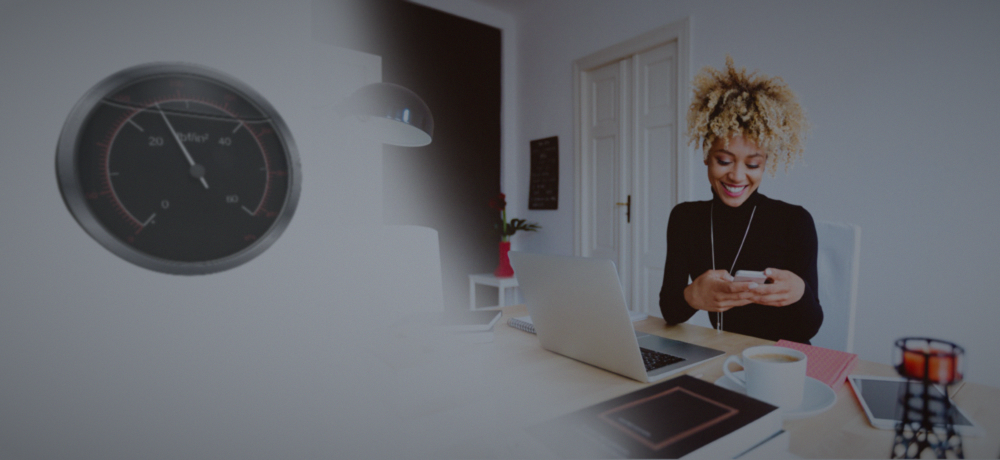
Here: 25 psi
